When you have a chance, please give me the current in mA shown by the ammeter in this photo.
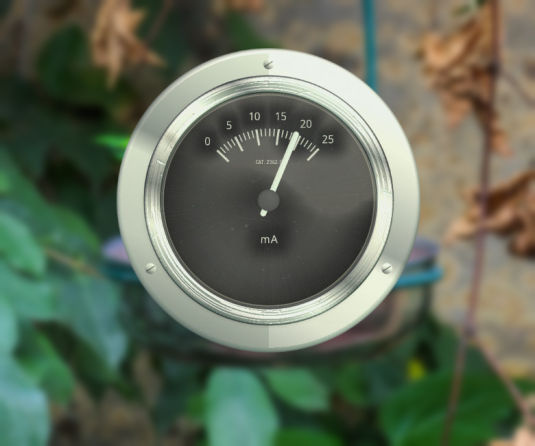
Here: 19 mA
